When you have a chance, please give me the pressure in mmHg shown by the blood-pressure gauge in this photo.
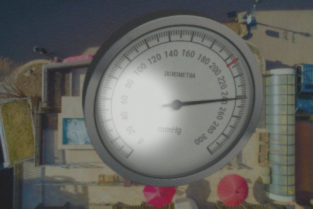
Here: 240 mmHg
